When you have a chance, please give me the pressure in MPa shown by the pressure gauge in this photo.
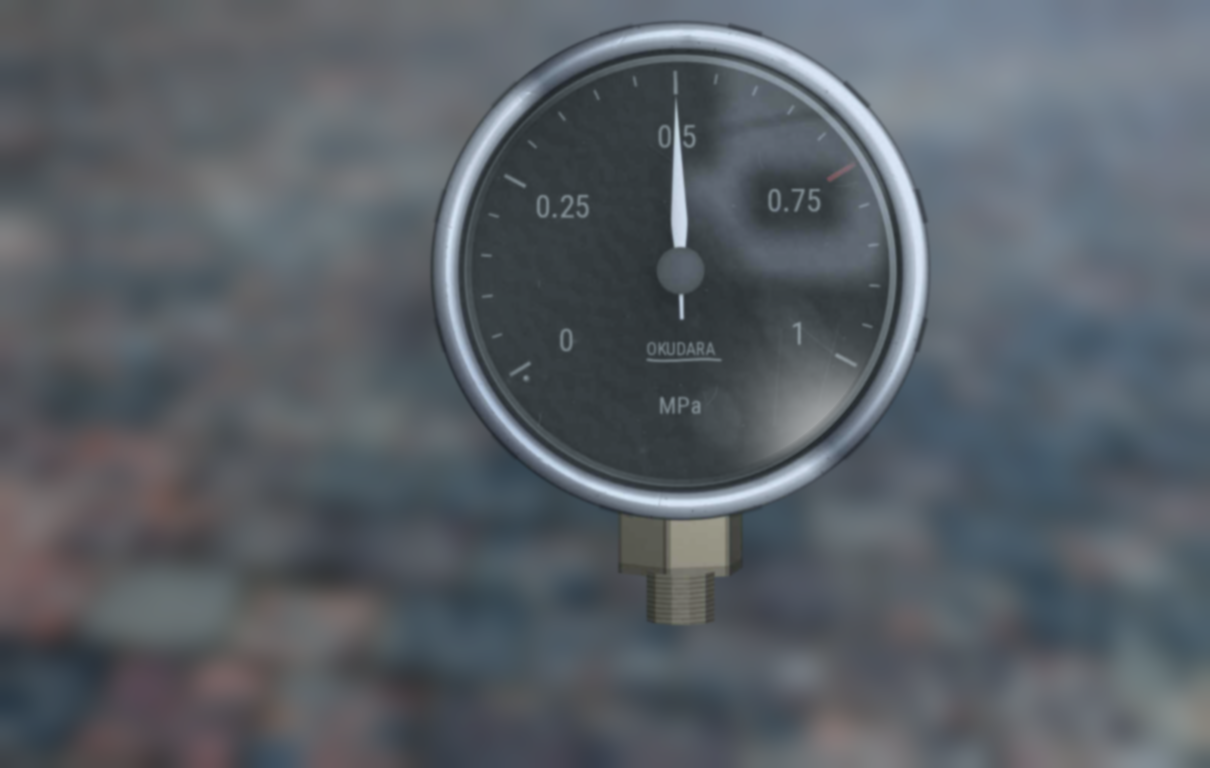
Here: 0.5 MPa
